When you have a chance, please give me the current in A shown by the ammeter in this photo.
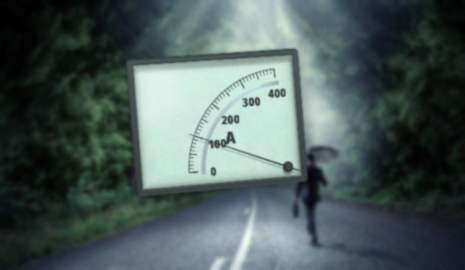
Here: 100 A
